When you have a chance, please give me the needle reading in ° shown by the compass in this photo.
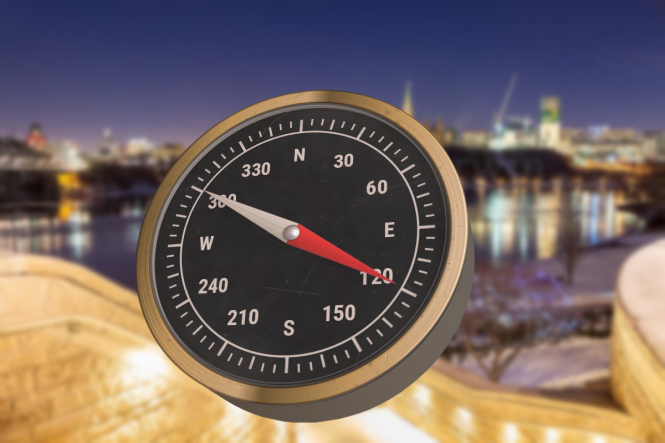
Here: 120 °
